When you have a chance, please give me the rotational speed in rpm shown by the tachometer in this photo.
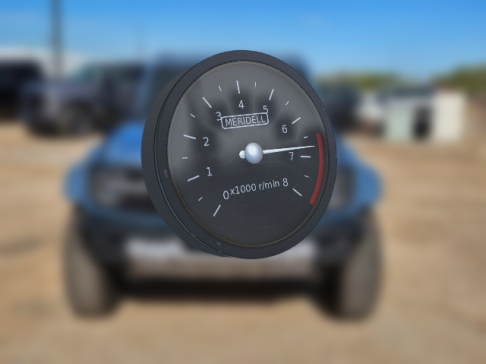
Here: 6750 rpm
